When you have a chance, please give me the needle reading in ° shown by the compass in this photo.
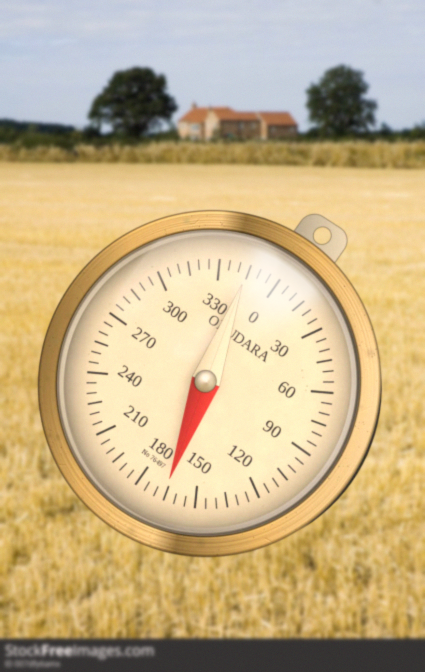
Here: 165 °
